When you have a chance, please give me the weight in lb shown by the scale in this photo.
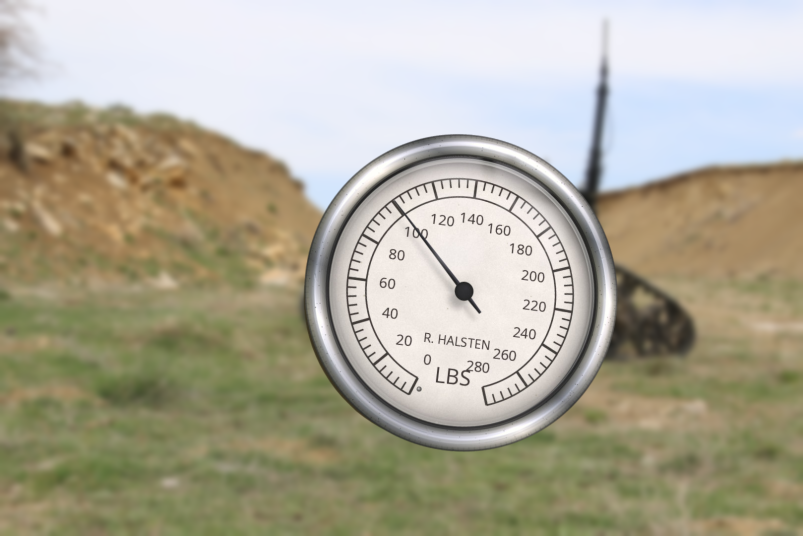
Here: 100 lb
